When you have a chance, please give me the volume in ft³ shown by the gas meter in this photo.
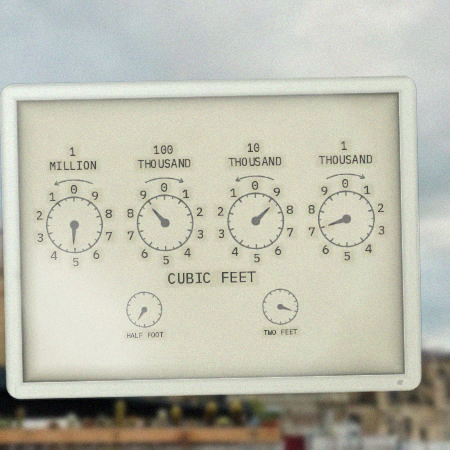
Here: 488700 ft³
